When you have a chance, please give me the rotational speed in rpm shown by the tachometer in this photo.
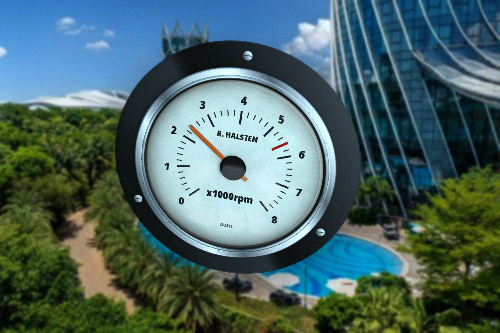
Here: 2400 rpm
